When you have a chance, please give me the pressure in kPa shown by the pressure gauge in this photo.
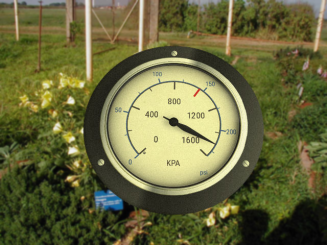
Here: 1500 kPa
